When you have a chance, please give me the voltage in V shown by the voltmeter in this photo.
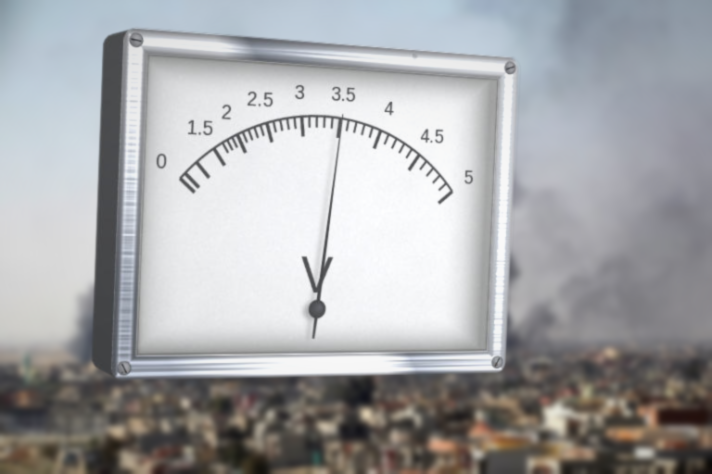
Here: 3.5 V
